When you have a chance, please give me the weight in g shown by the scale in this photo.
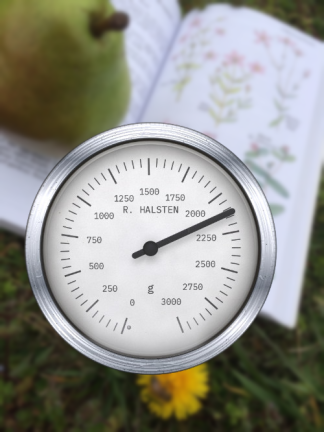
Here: 2125 g
